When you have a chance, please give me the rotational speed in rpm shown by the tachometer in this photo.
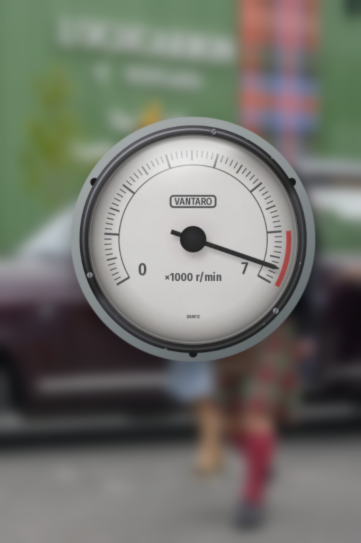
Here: 6700 rpm
